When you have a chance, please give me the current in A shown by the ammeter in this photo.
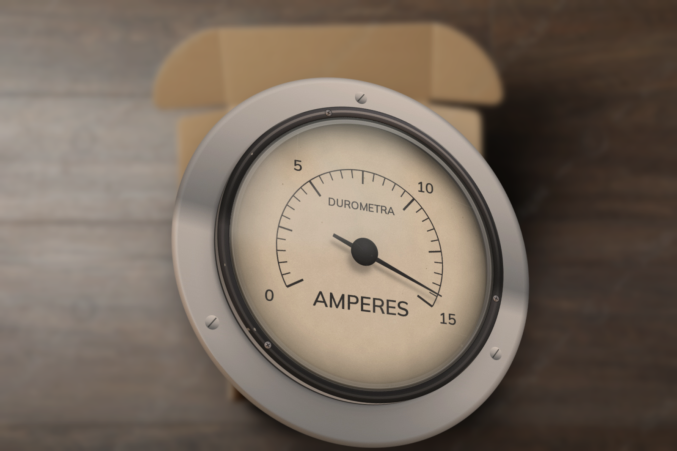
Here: 14.5 A
